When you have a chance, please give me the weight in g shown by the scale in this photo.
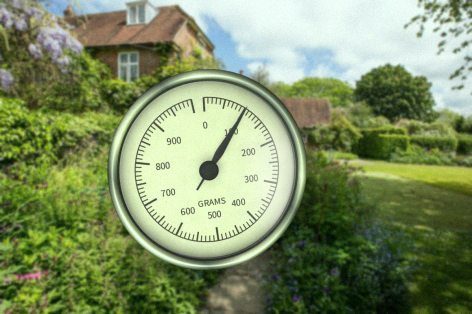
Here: 100 g
